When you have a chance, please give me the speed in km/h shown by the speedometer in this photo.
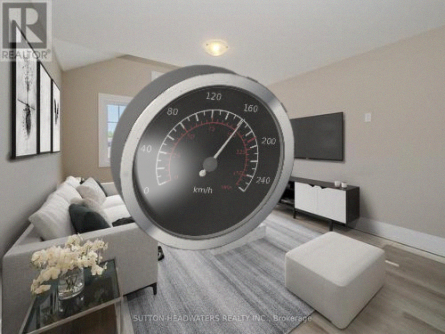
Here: 160 km/h
